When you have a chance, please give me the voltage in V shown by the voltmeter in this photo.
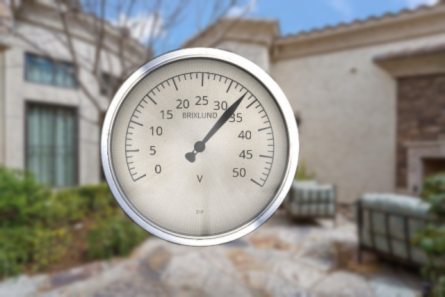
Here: 33 V
